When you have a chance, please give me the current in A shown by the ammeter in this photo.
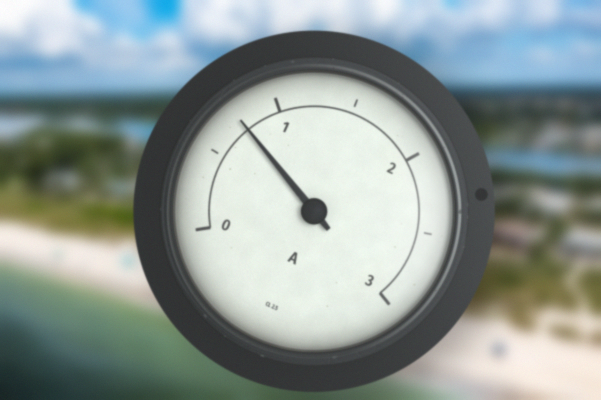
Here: 0.75 A
